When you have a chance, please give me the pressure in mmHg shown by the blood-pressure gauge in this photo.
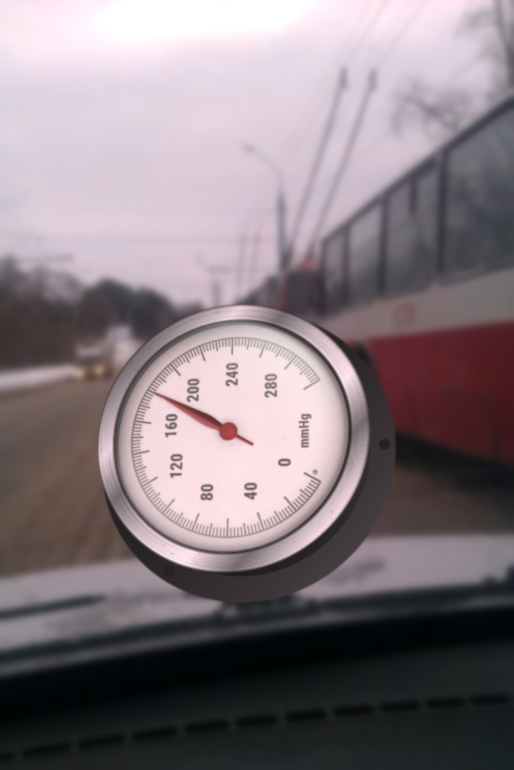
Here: 180 mmHg
